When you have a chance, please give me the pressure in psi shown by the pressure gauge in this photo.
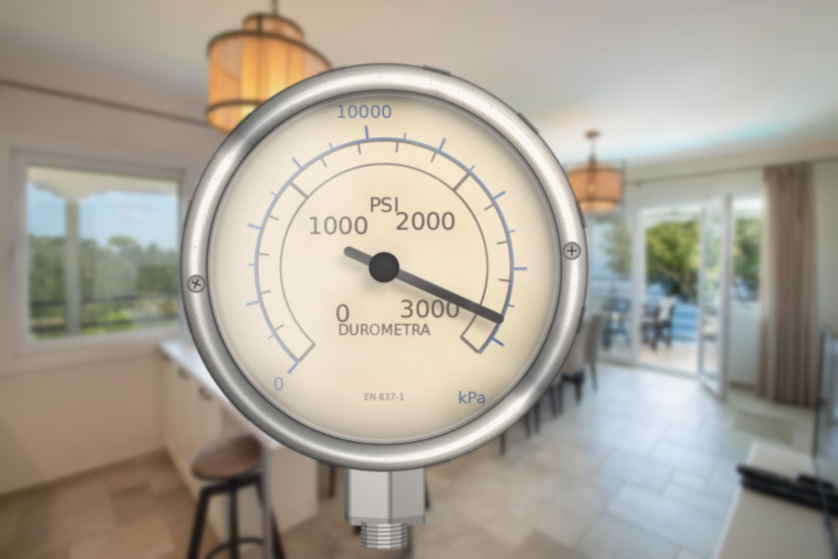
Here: 2800 psi
